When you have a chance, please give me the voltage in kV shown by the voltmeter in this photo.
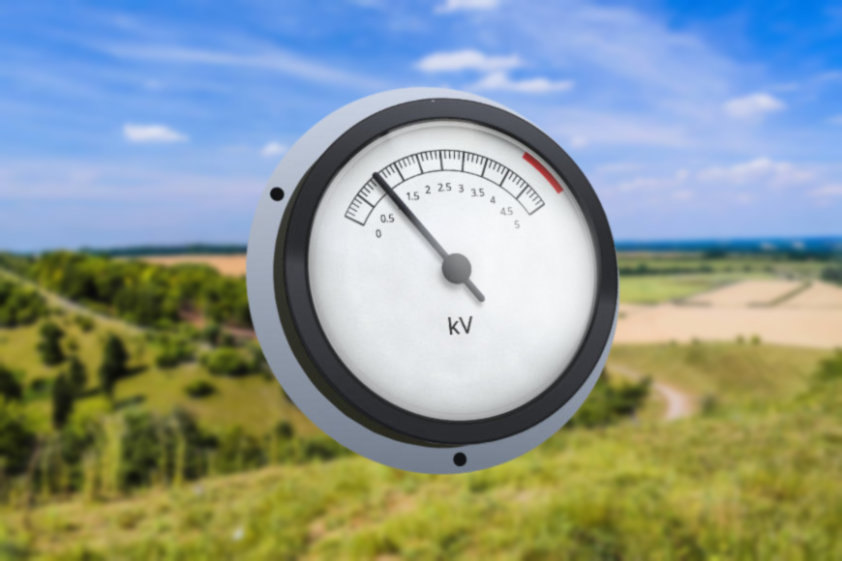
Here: 1 kV
